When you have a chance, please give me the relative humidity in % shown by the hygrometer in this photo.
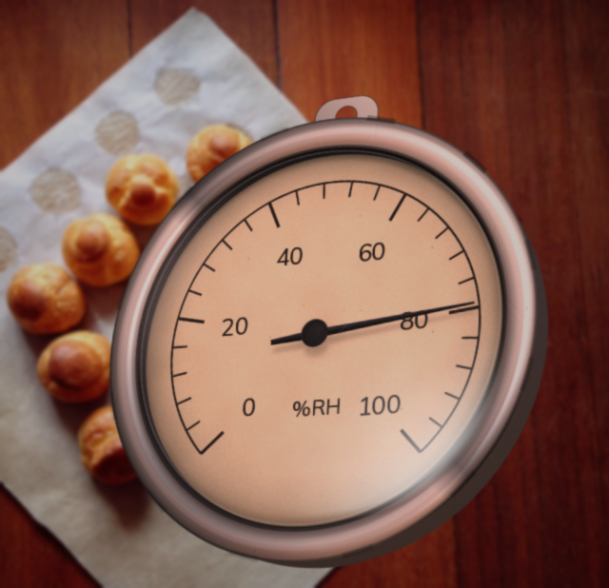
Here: 80 %
